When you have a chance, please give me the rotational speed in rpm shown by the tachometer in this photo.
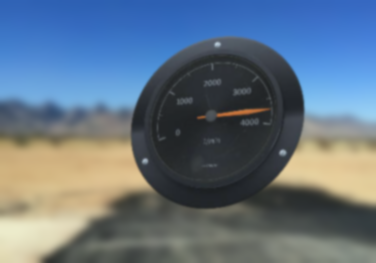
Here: 3750 rpm
